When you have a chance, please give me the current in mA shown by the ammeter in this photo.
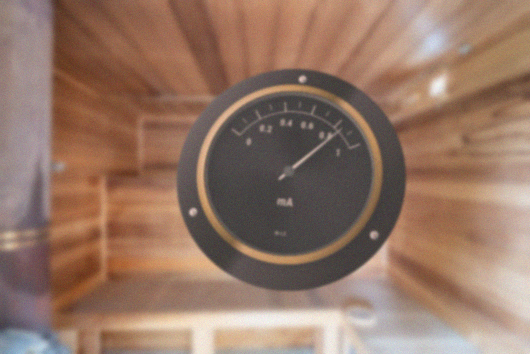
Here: 0.85 mA
